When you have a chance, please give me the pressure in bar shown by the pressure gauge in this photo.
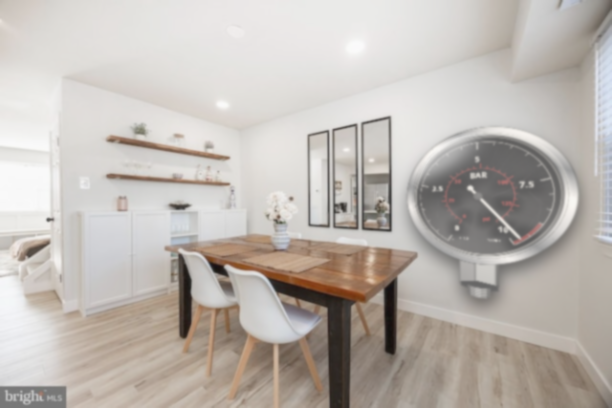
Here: 9.75 bar
